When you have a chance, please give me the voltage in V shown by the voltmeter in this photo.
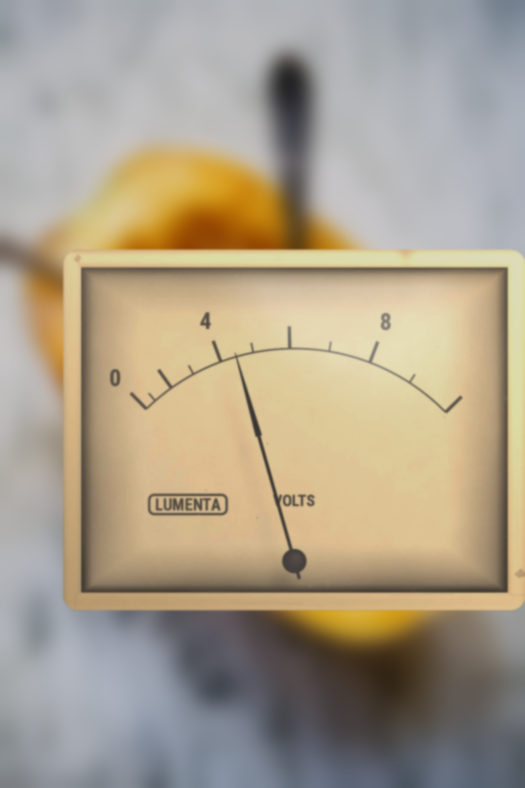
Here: 4.5 V
